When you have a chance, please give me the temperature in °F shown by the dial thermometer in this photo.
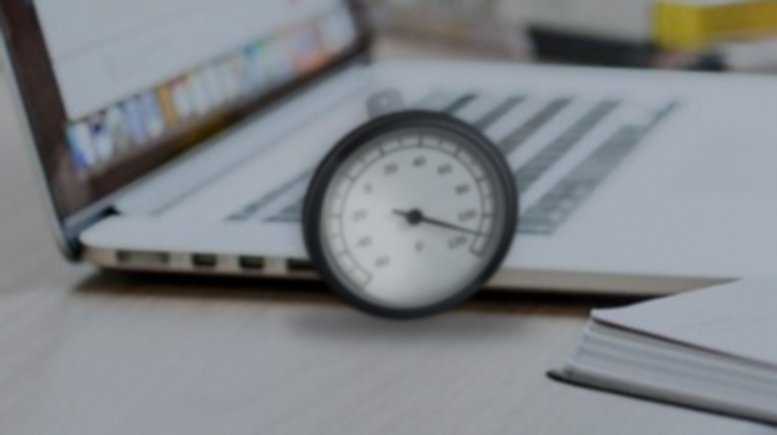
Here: 110 °F
